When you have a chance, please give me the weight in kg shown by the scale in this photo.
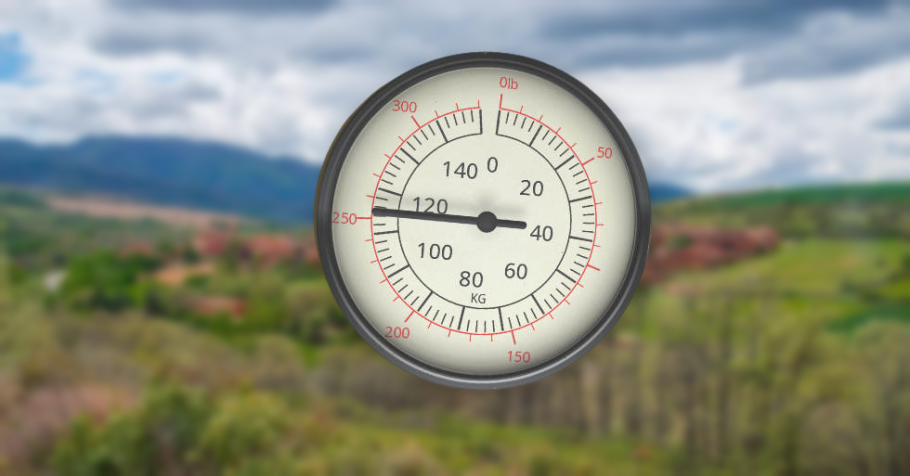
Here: 115 kg
